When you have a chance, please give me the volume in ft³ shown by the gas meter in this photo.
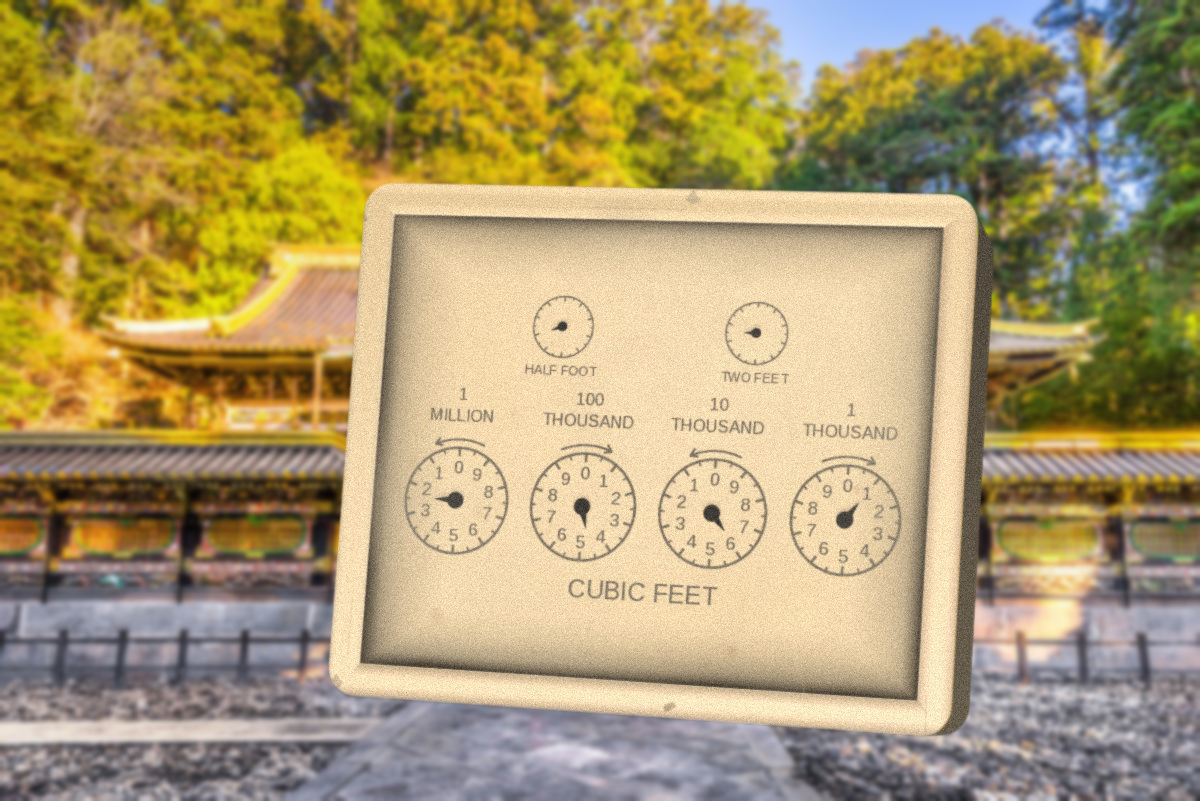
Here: 246100 ft³
